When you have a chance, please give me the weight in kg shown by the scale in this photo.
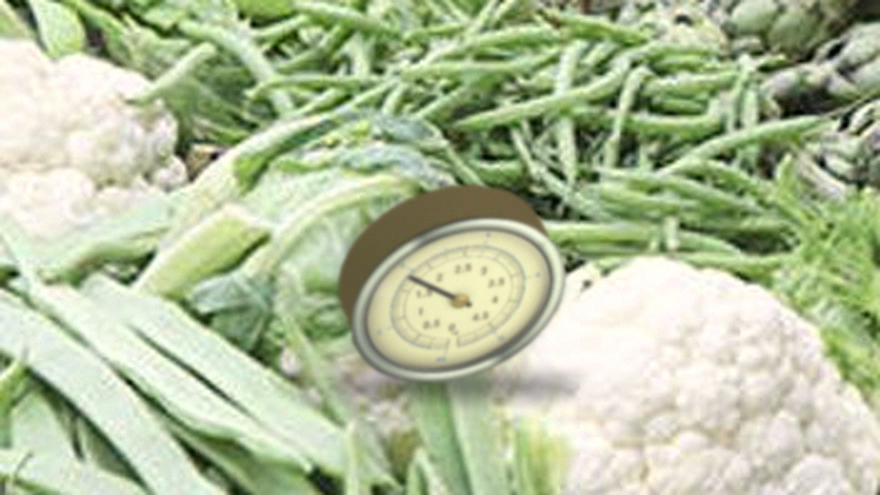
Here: 1.75 kg
